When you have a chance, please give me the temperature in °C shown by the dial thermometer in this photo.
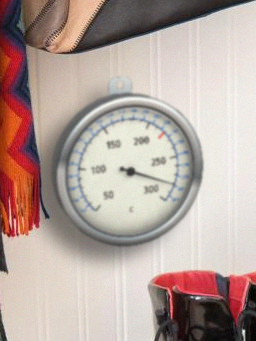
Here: 280 °C
